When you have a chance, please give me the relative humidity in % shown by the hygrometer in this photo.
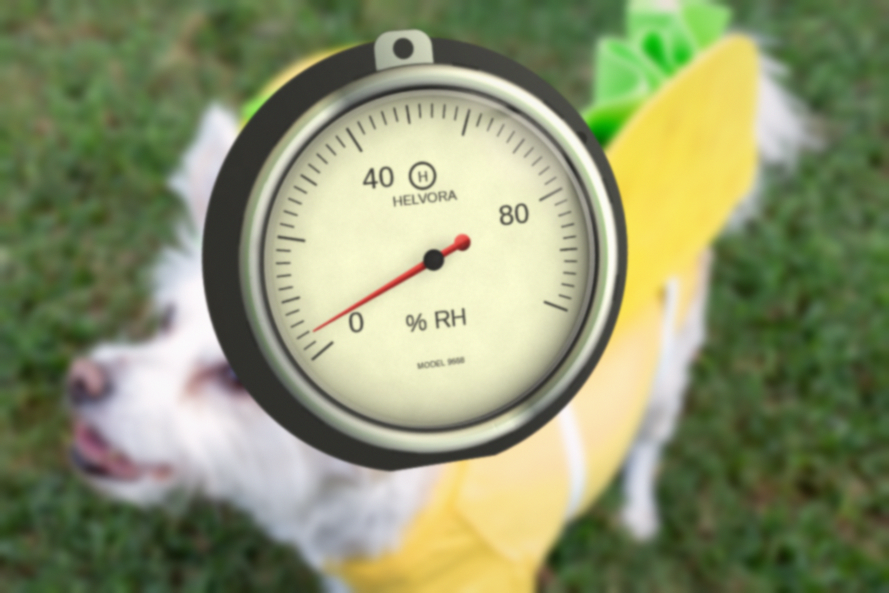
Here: 4 %
